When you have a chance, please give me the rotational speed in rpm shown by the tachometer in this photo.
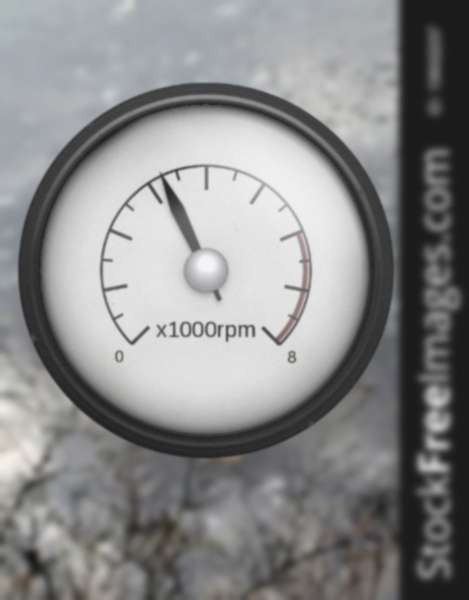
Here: 3250 rpm
